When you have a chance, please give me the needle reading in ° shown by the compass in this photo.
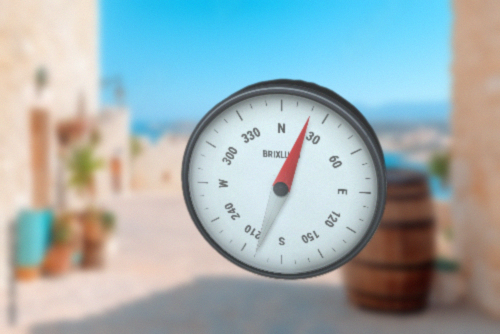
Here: 20 °
